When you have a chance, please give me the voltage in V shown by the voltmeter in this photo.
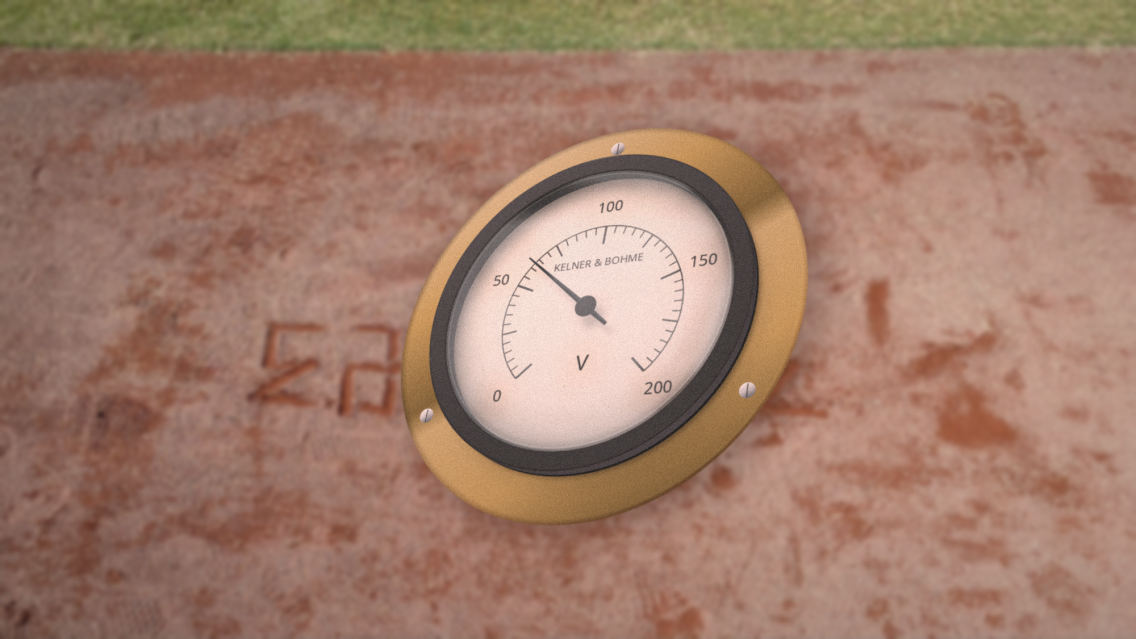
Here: 62.5 V
